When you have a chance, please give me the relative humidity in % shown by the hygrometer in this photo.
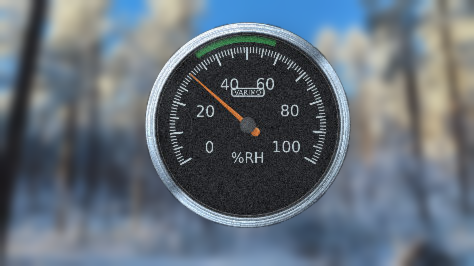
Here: 30 %
